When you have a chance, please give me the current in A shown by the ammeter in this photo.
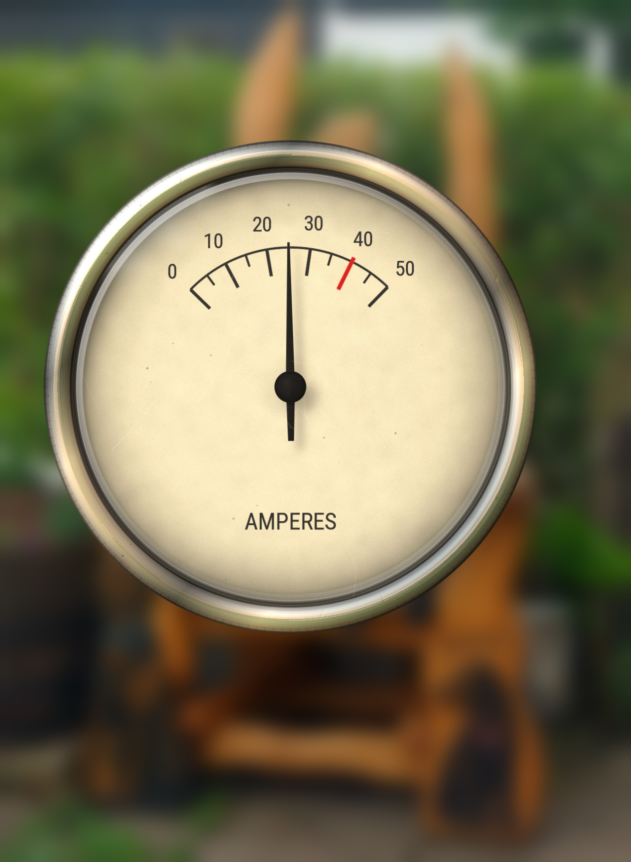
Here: 25 A
